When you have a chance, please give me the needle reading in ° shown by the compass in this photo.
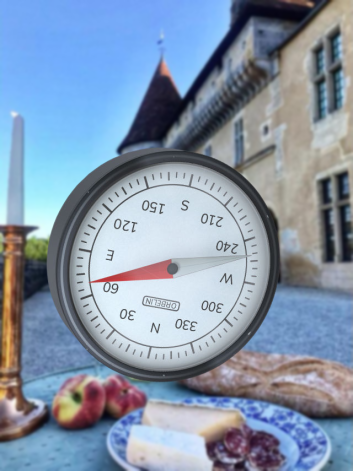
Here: 70 °
